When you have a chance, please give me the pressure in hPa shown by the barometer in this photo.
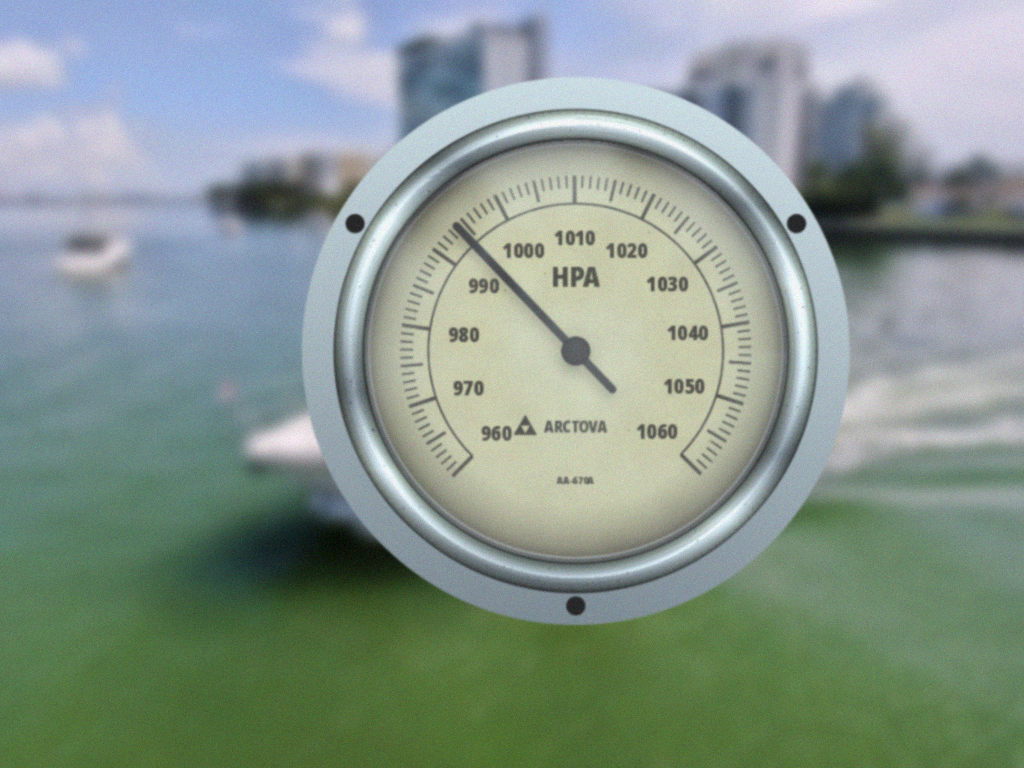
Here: 994 hPa
